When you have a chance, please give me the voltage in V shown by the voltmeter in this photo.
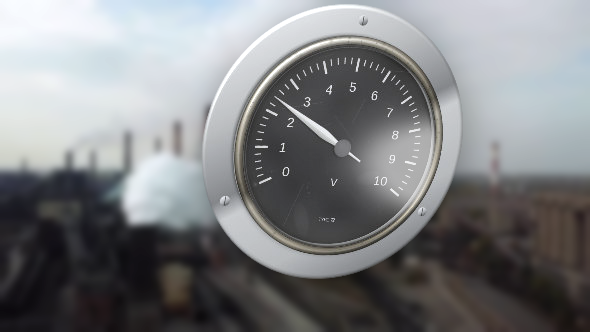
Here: 2.4 V
